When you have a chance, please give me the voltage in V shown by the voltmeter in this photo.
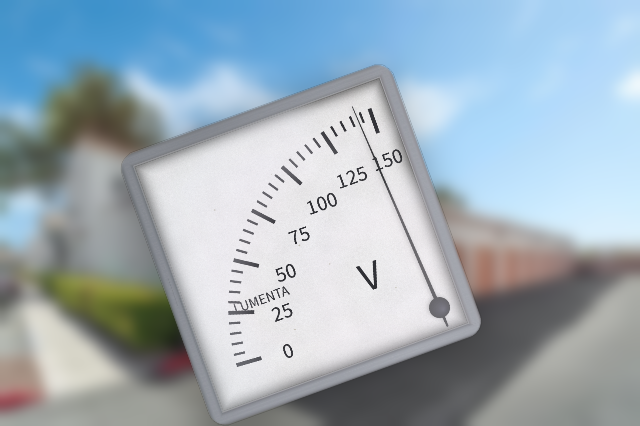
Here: 142.5 V
